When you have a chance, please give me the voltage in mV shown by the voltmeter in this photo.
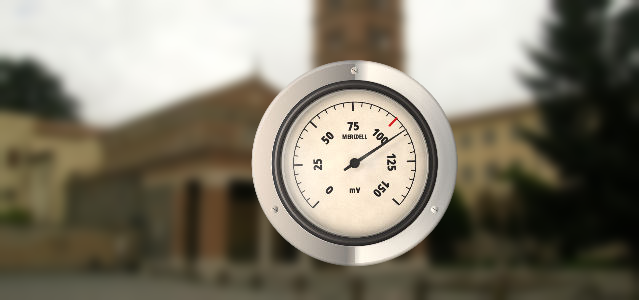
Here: 107.5 mV
